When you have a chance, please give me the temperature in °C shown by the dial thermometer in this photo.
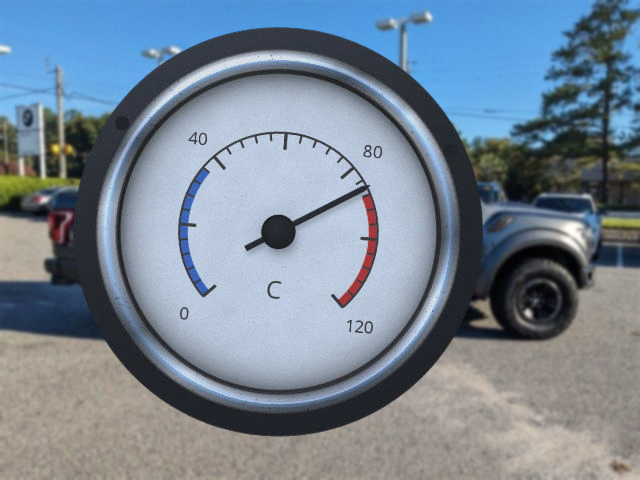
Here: 86 °C
